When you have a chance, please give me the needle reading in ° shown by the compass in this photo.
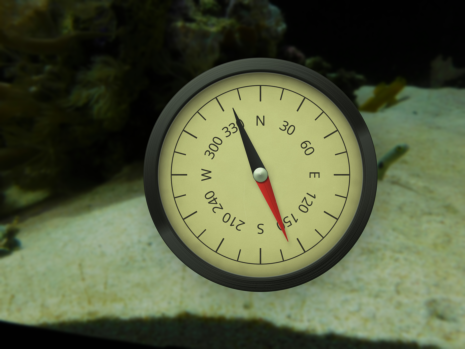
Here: 157.5 °
